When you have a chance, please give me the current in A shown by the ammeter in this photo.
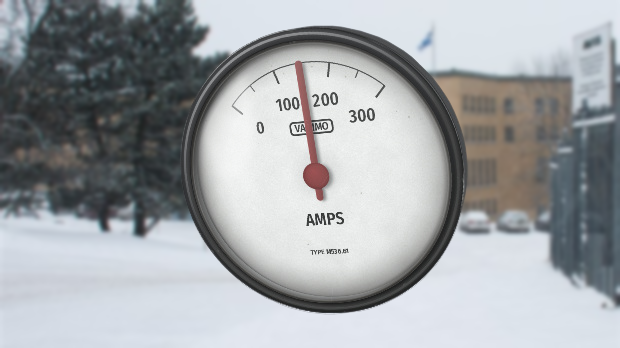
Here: 150 A
